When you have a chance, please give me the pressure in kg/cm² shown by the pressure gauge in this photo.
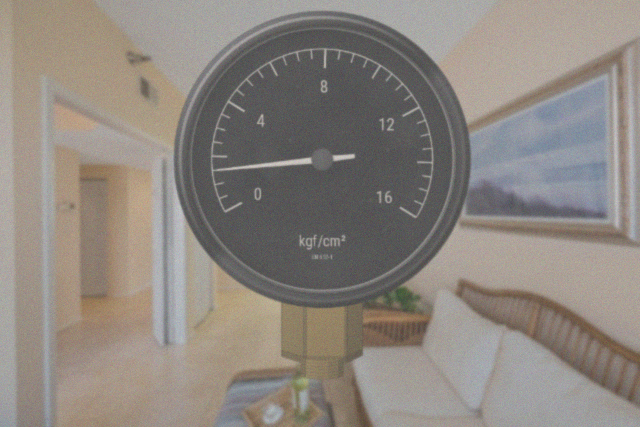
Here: 1.5 kg/cm²
